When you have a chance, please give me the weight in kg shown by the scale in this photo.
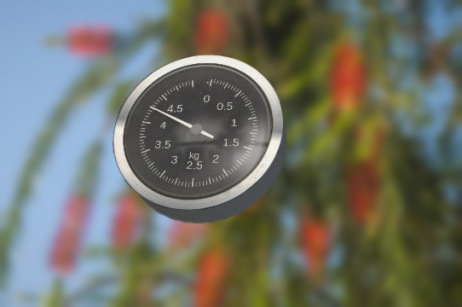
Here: 4.25 kg
